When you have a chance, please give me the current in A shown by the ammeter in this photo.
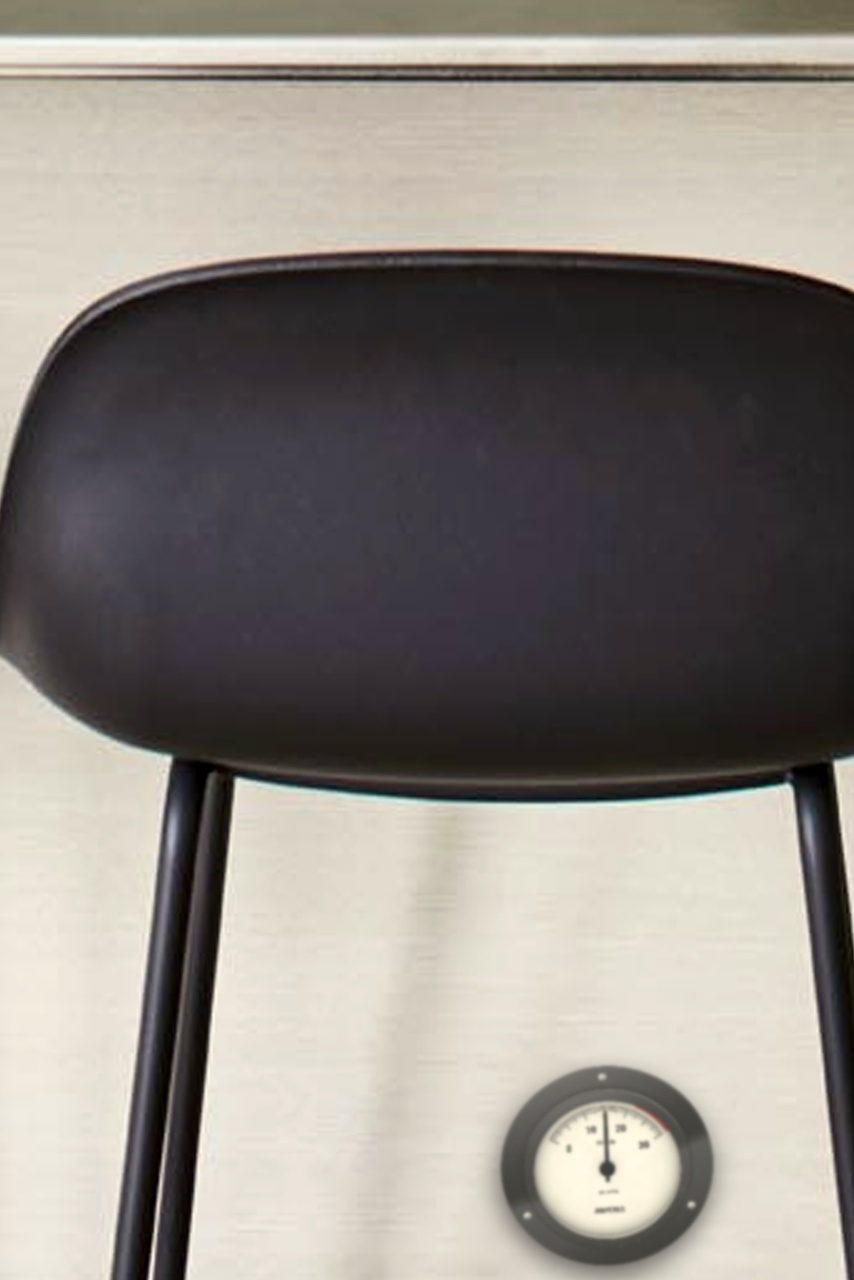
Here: 15 A
